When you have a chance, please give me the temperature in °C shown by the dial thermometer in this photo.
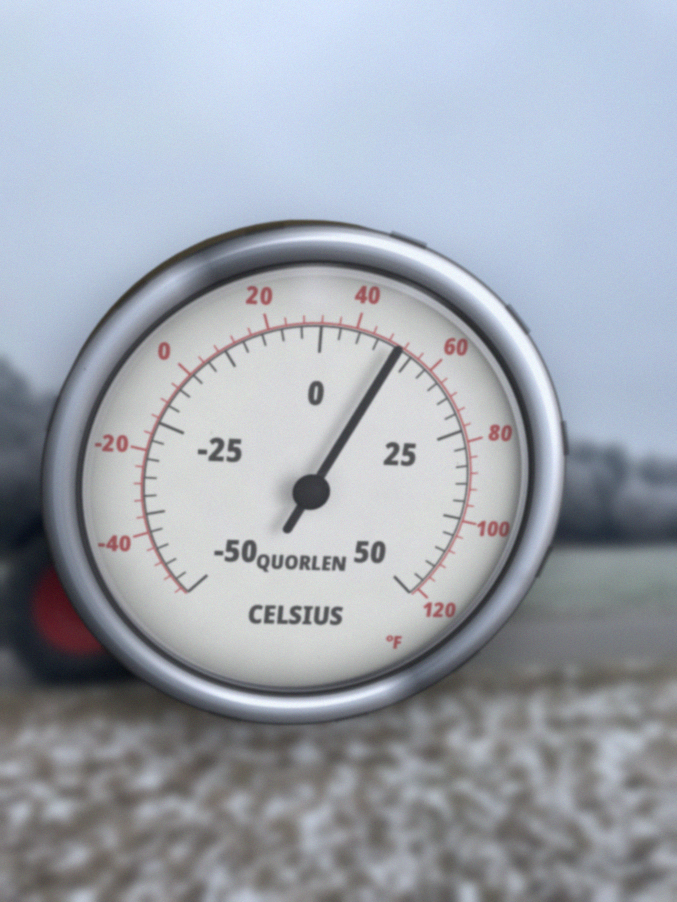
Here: 10 °C
